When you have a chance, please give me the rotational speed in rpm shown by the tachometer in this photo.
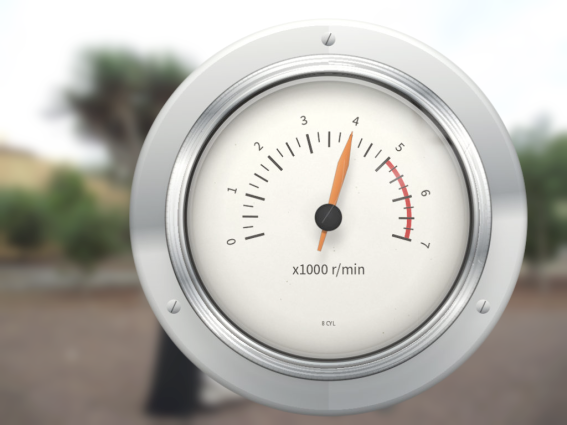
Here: 4000 rpm
